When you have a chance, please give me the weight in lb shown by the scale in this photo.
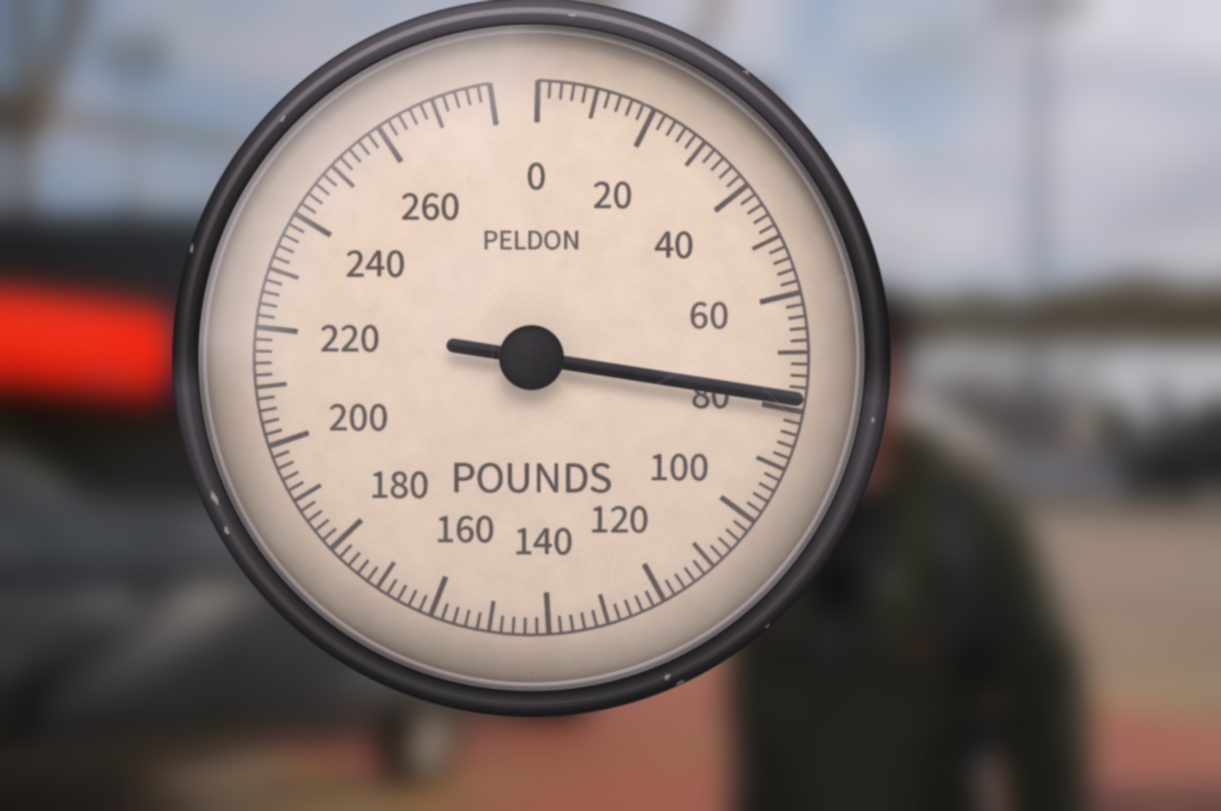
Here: 78 lb
